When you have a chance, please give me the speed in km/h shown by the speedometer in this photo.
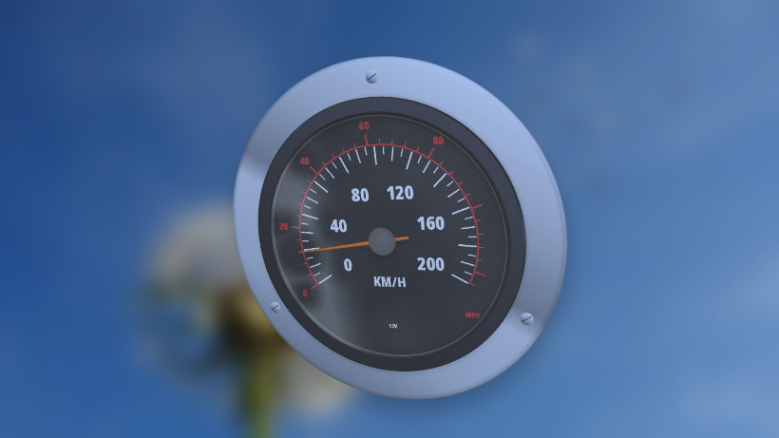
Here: 20 km/h
